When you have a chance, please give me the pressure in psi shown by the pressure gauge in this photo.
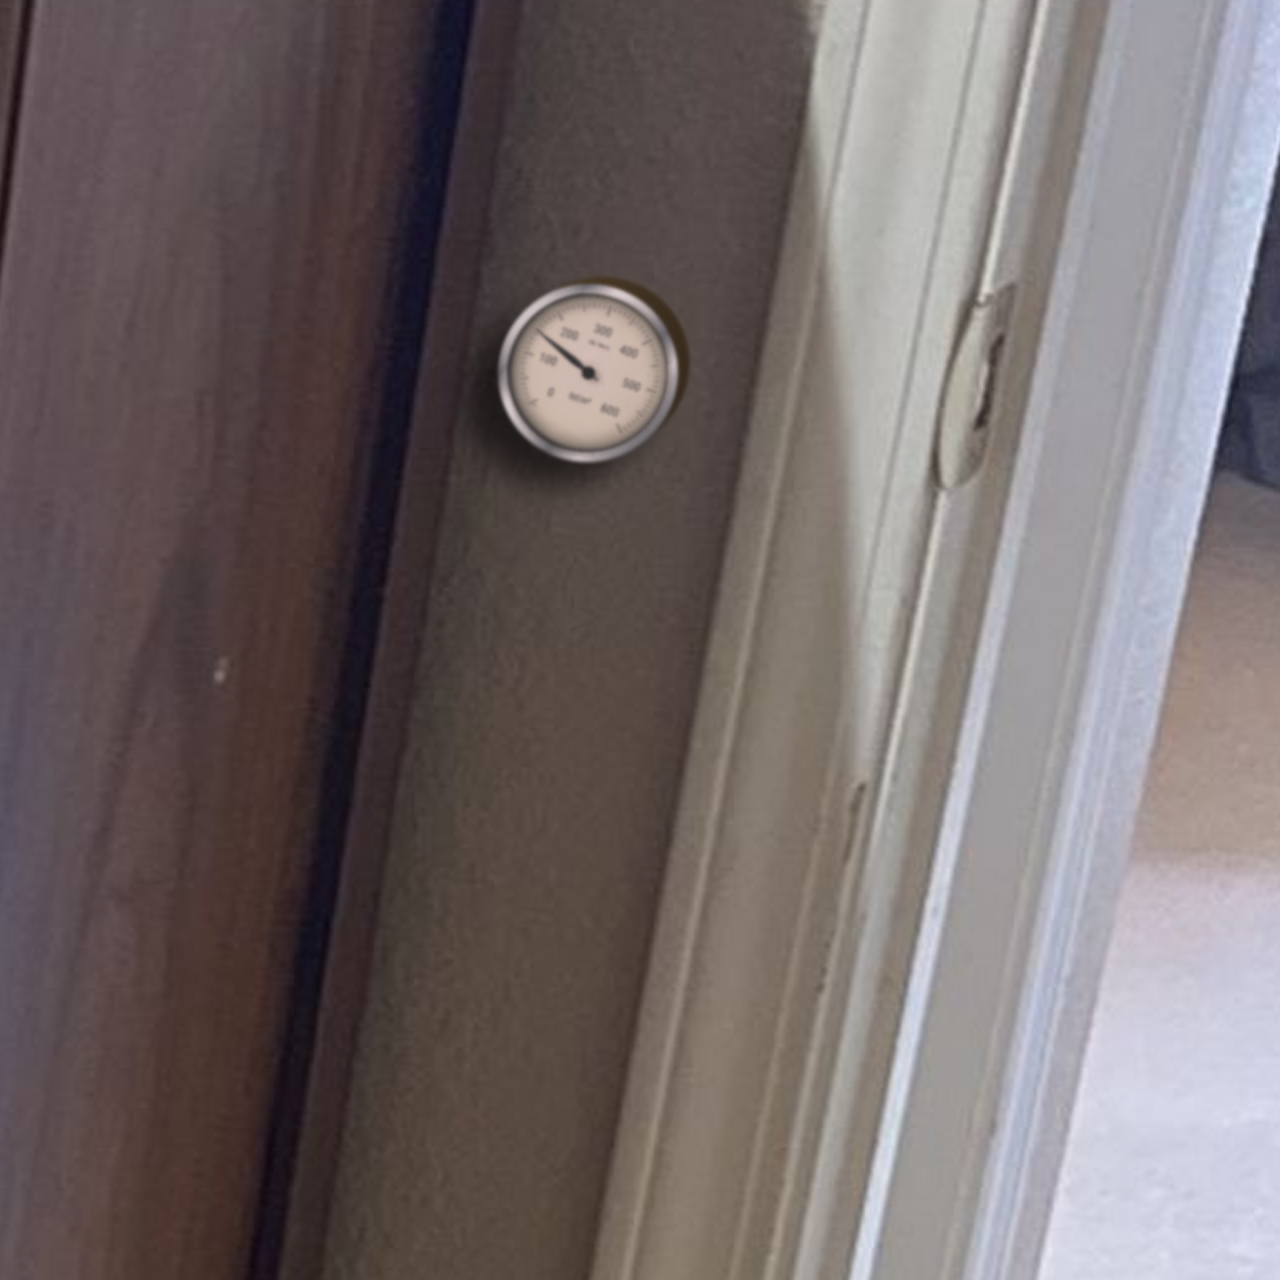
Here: 150 psi
